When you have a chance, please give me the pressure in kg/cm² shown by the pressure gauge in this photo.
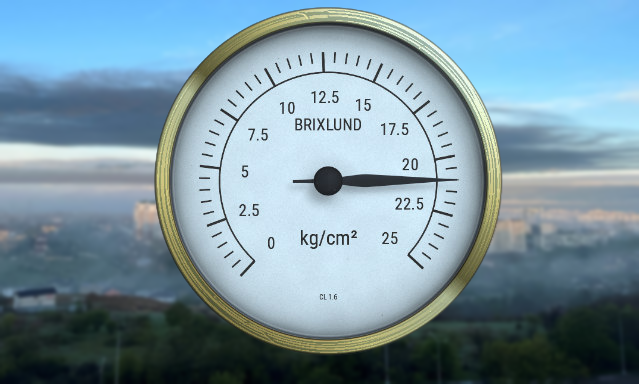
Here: 21 kg/cm²
